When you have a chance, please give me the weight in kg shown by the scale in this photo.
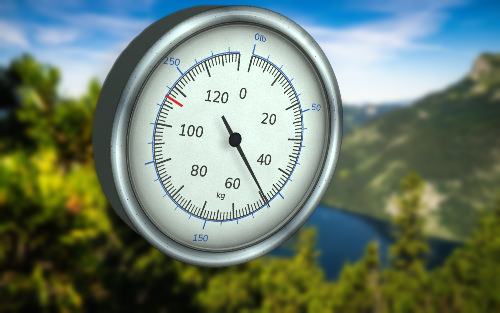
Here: 50 kg
